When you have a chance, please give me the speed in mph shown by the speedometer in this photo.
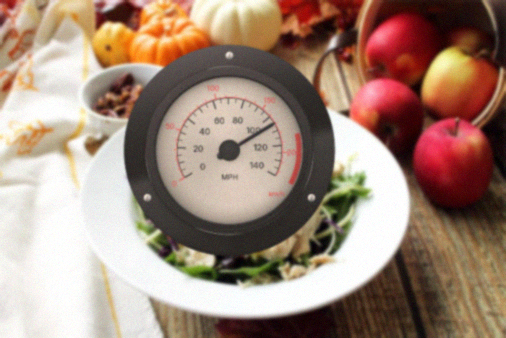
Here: 105 mph
